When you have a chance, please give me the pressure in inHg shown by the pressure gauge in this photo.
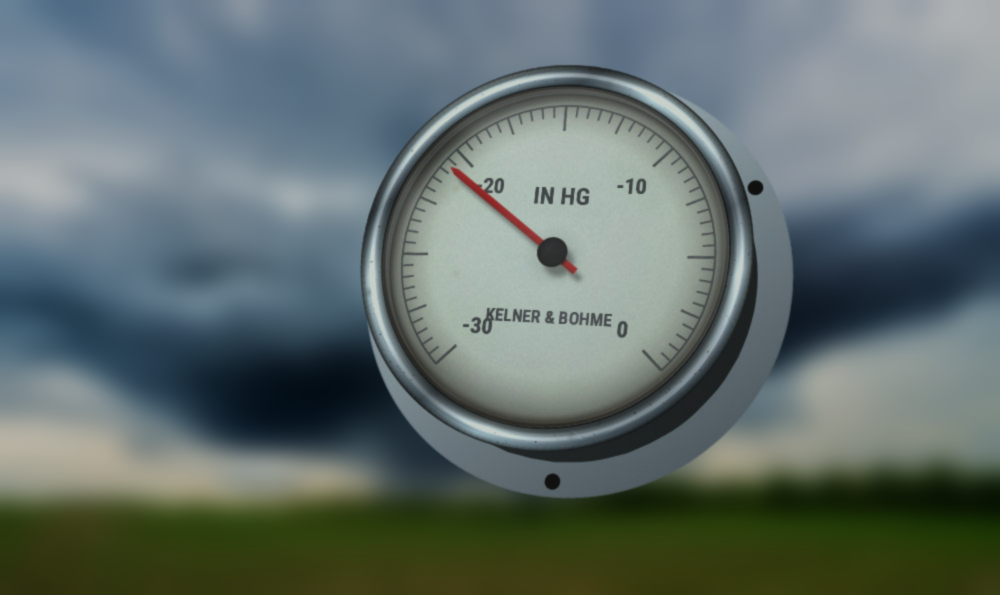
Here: -20.75 inHg
